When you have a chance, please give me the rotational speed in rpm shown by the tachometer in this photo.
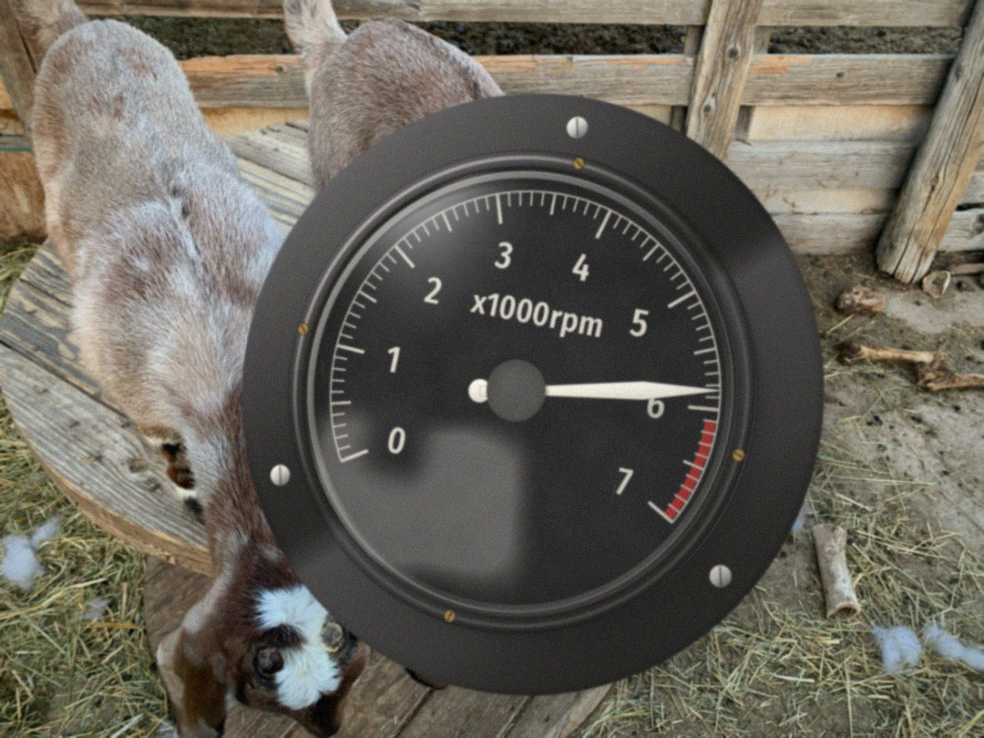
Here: 5850 rpm
